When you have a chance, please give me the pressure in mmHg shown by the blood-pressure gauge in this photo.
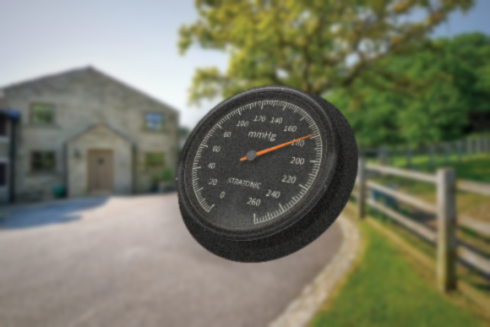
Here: 180 mmHg
